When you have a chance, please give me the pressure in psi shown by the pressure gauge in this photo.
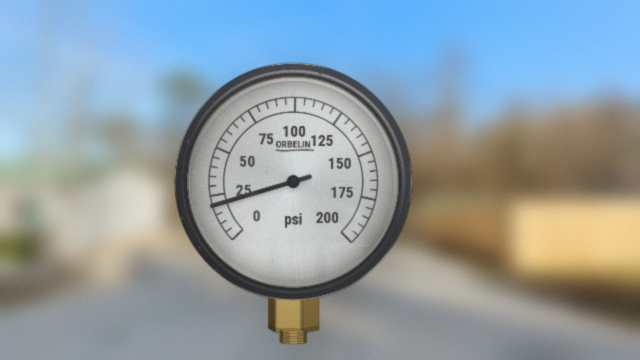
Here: 20 psi
